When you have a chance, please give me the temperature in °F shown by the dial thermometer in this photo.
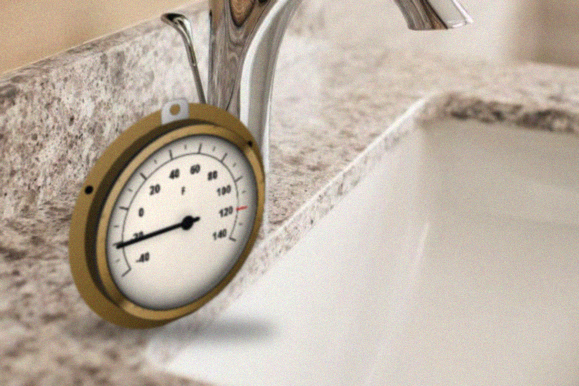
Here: -20 °F
